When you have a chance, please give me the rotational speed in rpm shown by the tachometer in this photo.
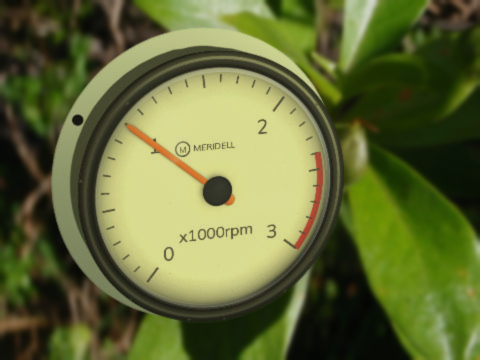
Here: 1000 rpm
